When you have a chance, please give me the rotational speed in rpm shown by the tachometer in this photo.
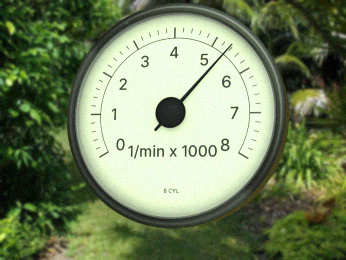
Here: 5400 rpm
